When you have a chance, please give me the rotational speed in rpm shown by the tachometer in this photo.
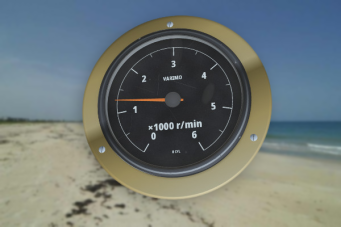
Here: 1250 rpm
